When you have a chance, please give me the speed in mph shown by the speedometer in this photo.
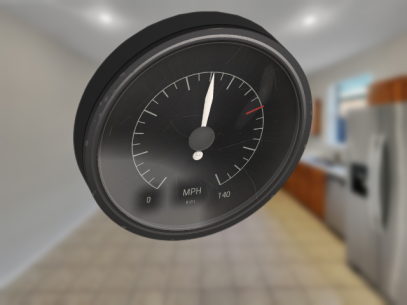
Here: 70 mph
